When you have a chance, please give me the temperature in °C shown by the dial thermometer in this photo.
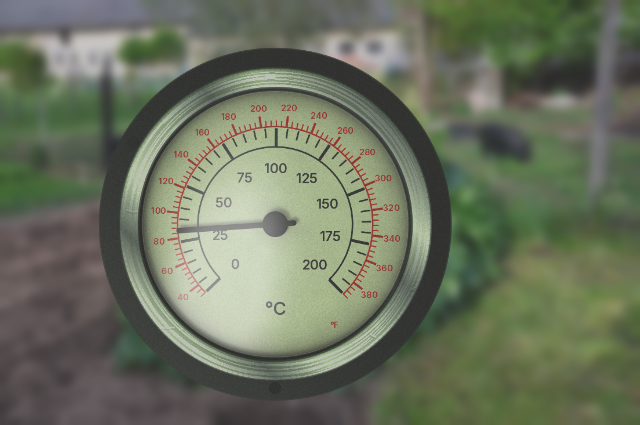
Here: 30 °C
